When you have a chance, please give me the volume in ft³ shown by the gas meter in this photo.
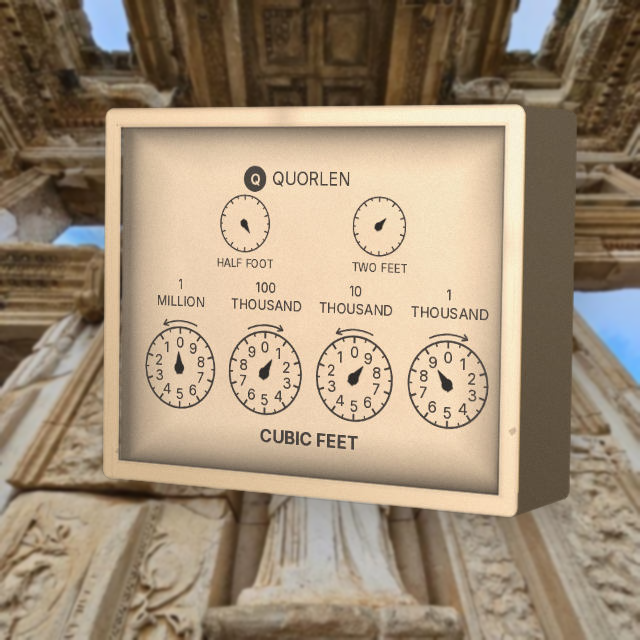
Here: 8900 ft³
